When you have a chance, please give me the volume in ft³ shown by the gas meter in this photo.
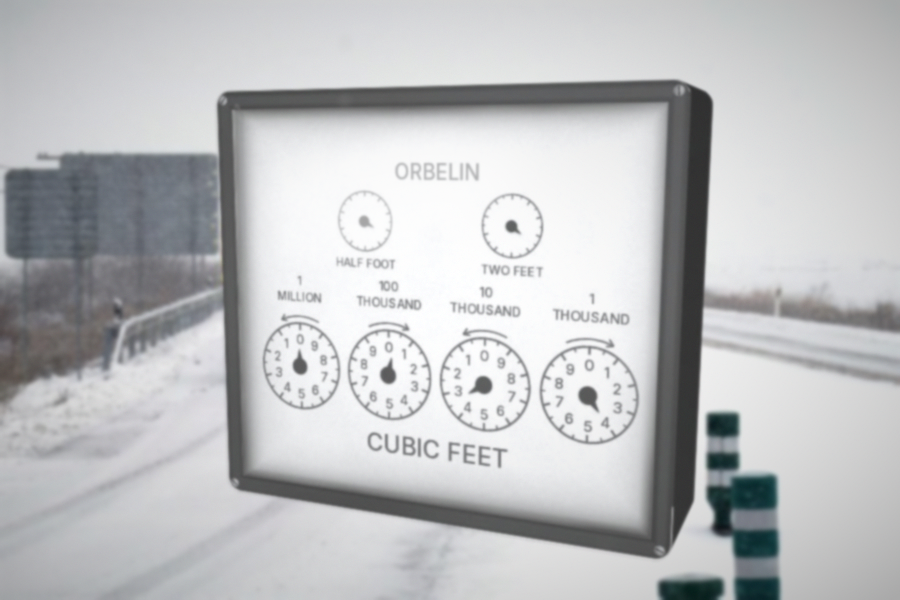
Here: 3400 ft³
